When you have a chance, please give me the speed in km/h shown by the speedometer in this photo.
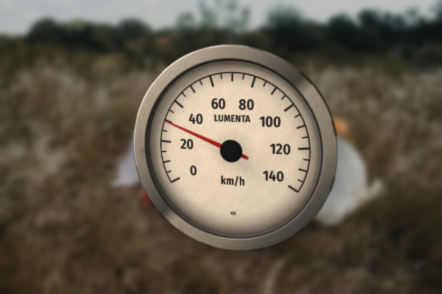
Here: 30 km/h
